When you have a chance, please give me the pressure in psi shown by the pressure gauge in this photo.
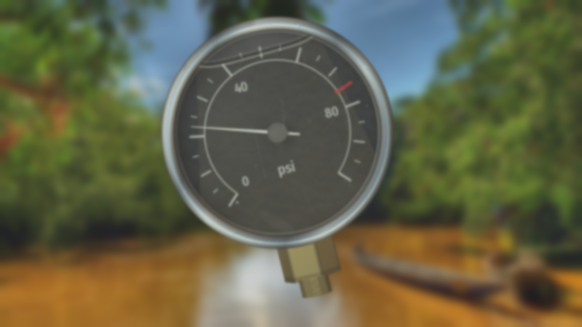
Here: 22.5 psi
